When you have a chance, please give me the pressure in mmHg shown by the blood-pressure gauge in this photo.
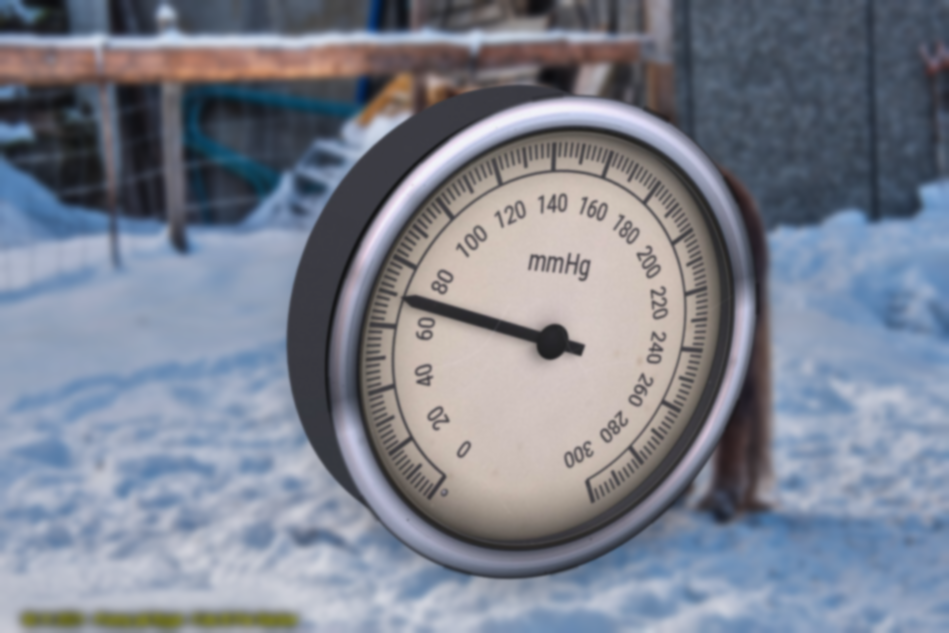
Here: 70 mmHg
